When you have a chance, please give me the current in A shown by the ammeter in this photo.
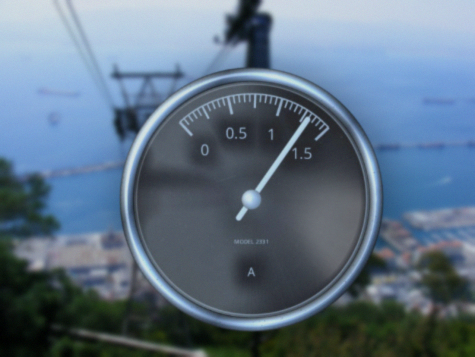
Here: 1.3 A
